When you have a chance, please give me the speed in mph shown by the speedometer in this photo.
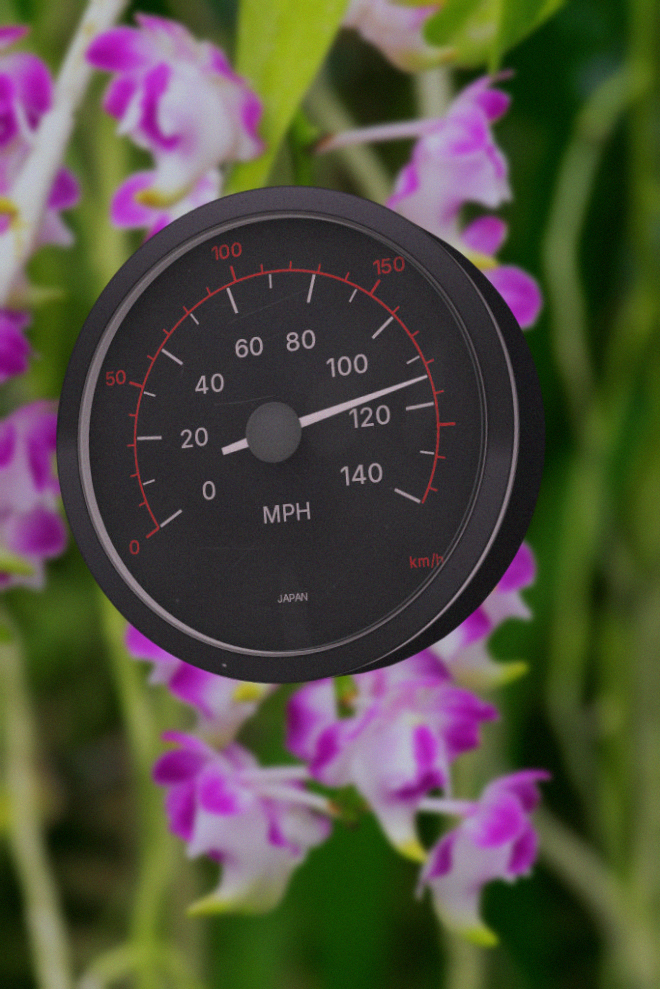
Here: 115 mph
